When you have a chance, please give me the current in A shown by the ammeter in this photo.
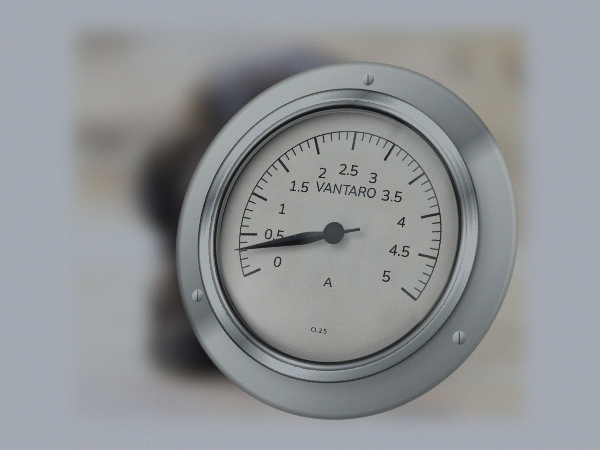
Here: 0.3 A
